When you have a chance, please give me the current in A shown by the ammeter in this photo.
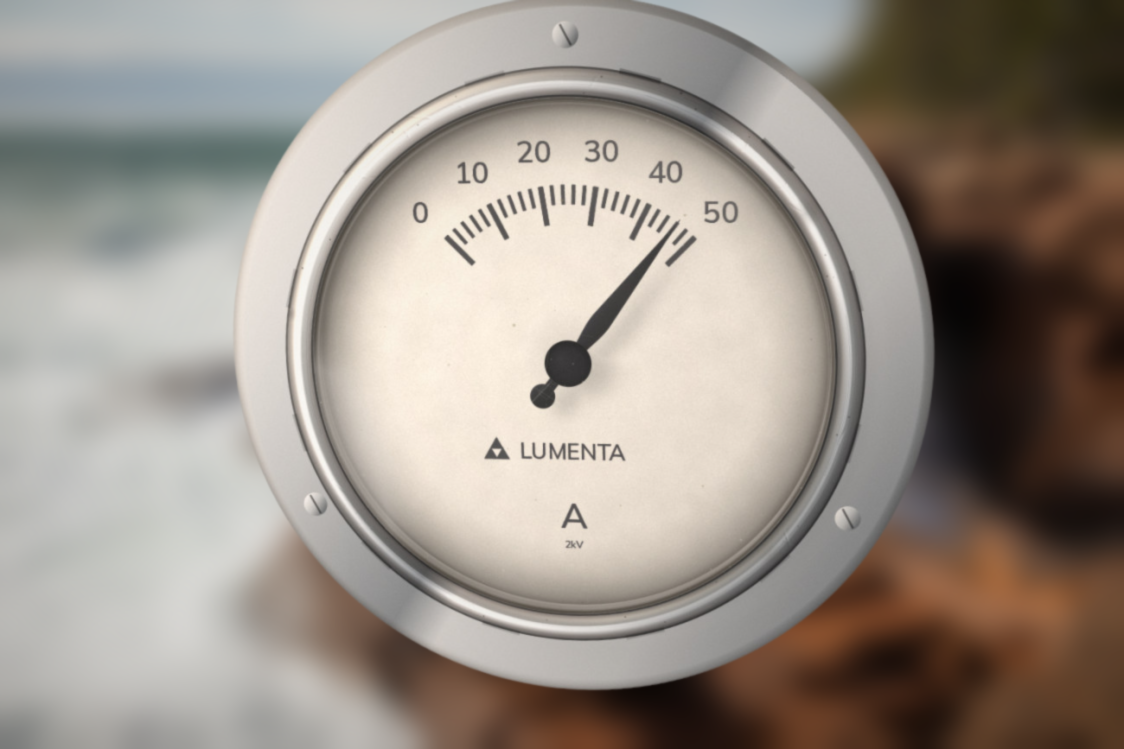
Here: 46 A
